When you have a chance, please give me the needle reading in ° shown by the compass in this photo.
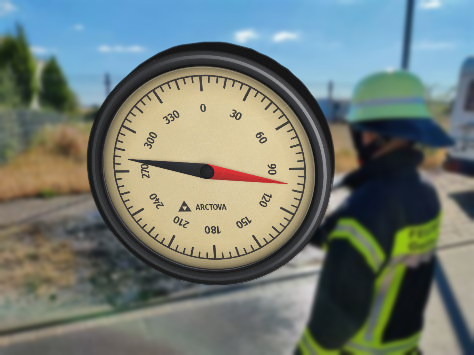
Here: 100 °
